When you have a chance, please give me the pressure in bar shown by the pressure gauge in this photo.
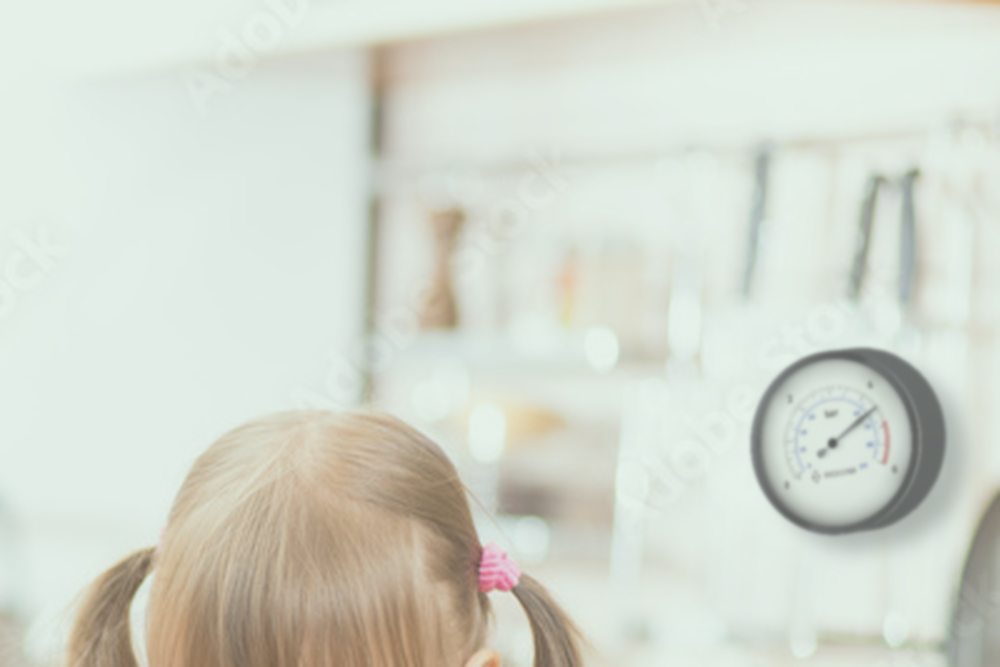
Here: 4.5 bar
